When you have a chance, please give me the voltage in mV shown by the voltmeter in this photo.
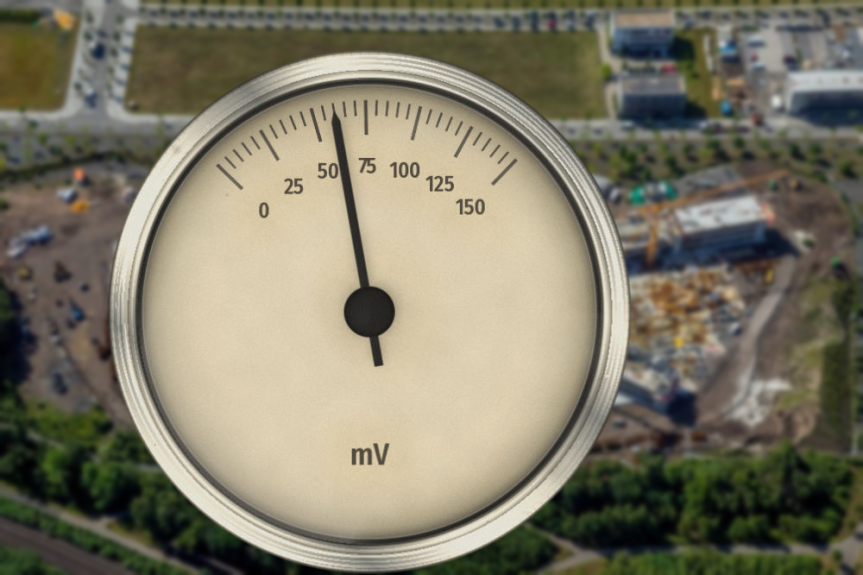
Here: 60 mV
